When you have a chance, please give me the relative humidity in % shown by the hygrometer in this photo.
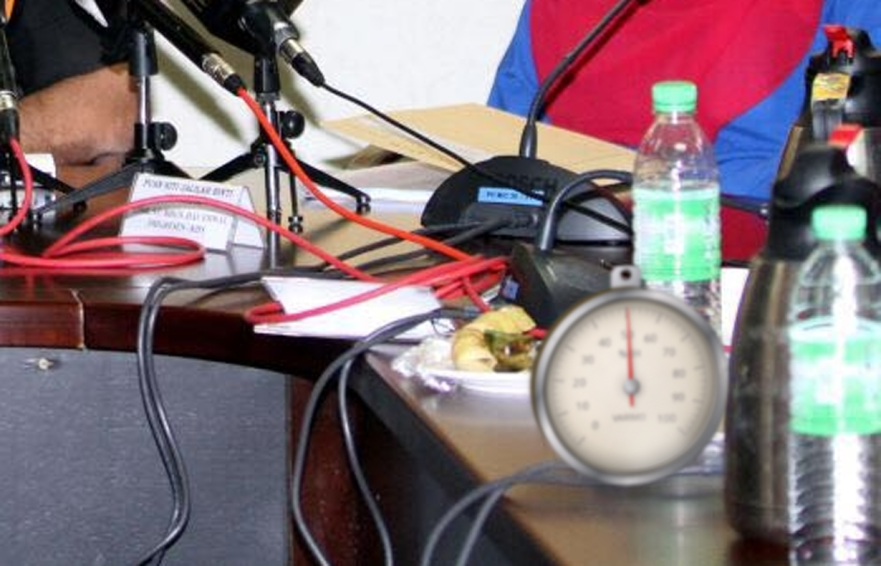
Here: 50 %
